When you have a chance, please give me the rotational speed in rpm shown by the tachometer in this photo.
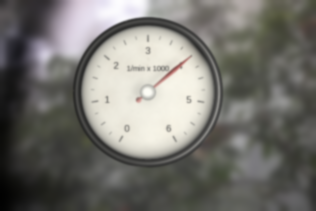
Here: 4000 rpm
